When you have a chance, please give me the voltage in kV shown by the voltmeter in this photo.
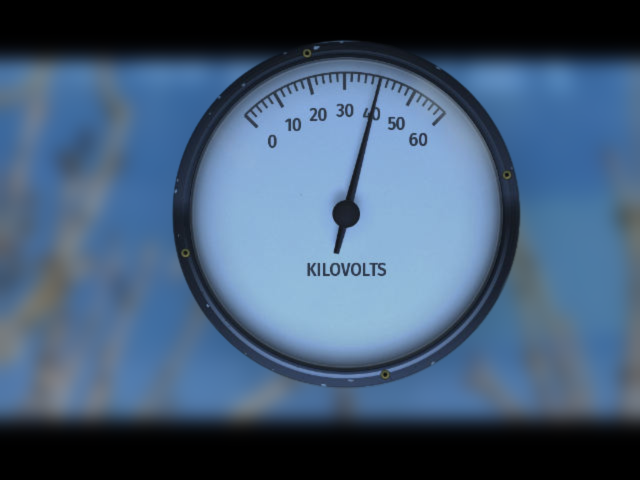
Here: 40 kV
